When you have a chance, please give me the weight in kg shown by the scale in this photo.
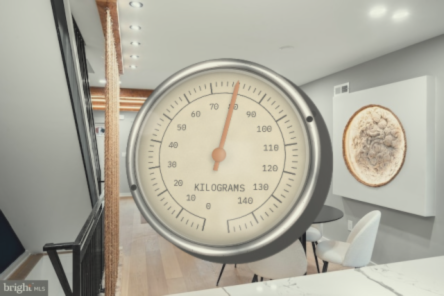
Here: 80 kg
